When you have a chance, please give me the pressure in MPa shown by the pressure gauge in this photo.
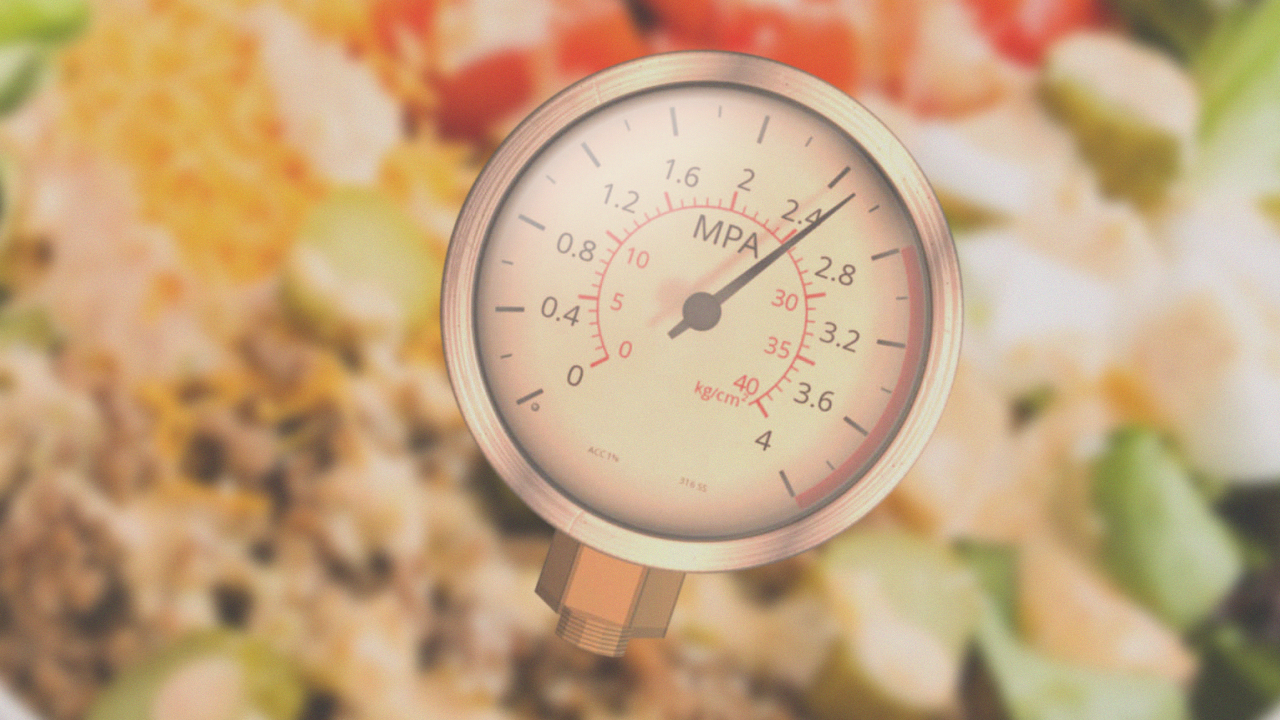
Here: 2.5 MPa
